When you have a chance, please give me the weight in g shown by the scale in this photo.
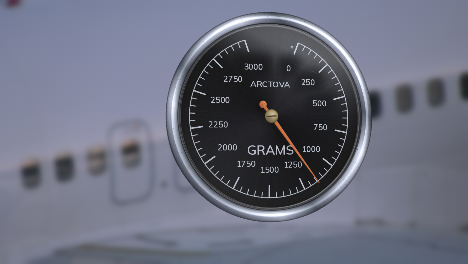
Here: 1150 g
